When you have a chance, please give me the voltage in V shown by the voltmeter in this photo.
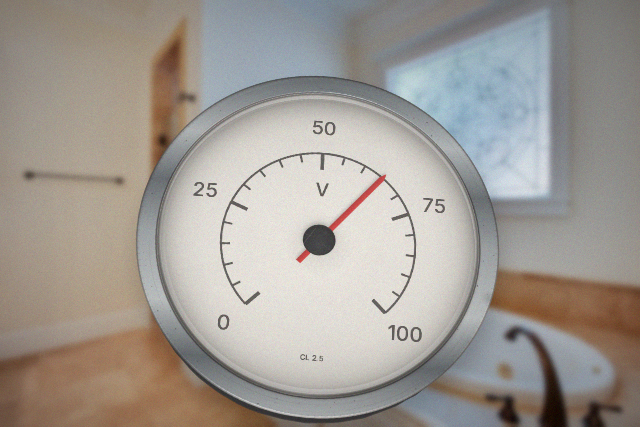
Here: 65 V
